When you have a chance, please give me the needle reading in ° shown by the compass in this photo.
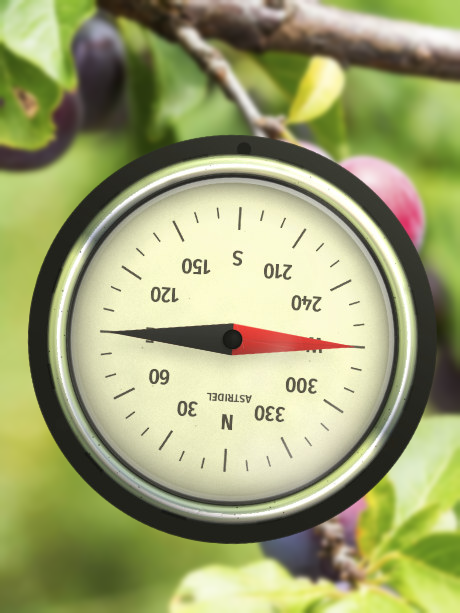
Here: 270 °
